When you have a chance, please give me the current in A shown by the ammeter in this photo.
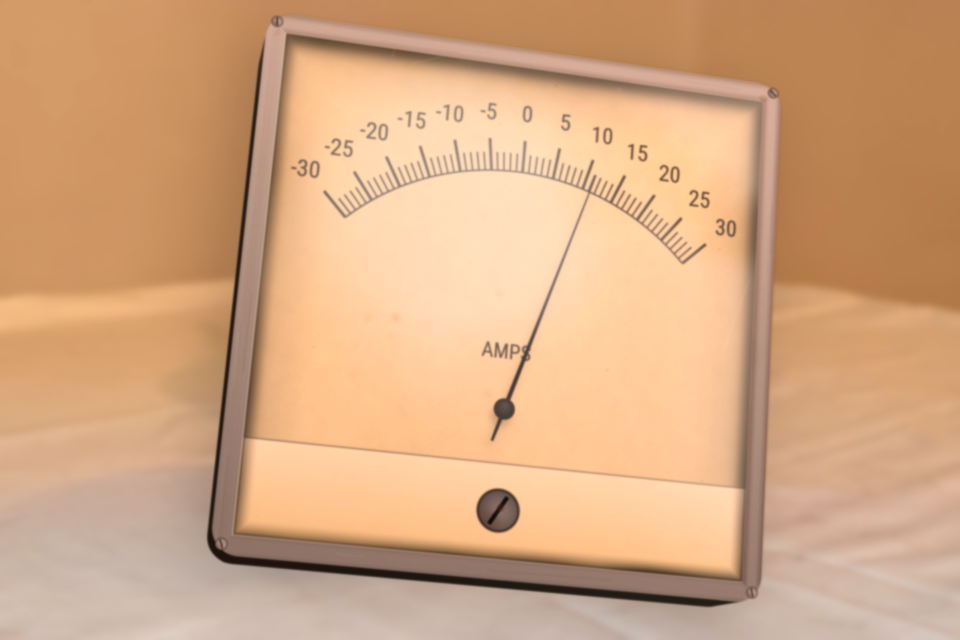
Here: 11 A
